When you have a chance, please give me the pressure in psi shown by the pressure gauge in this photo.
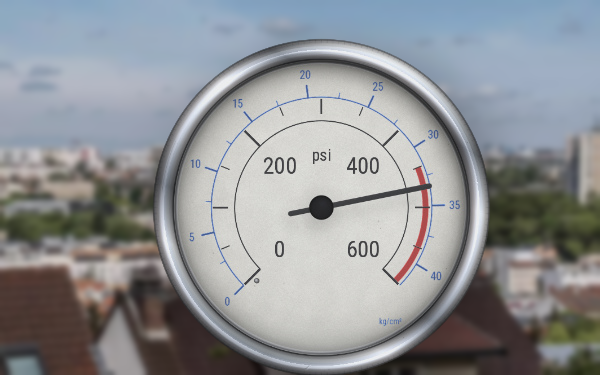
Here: 475 psi
